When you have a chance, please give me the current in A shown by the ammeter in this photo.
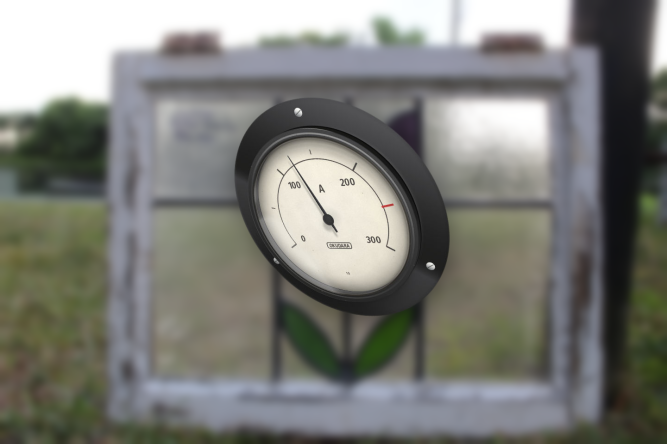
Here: 125 A
